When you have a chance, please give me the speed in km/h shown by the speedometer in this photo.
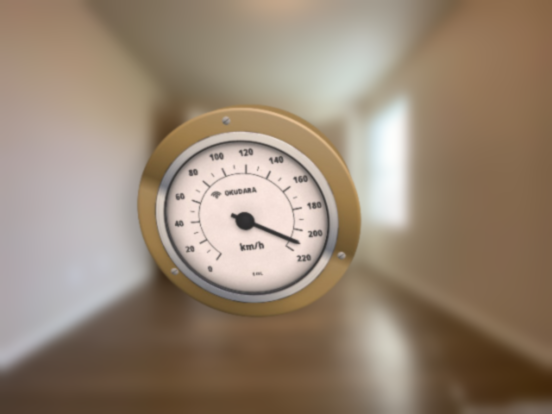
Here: 210 km/h
